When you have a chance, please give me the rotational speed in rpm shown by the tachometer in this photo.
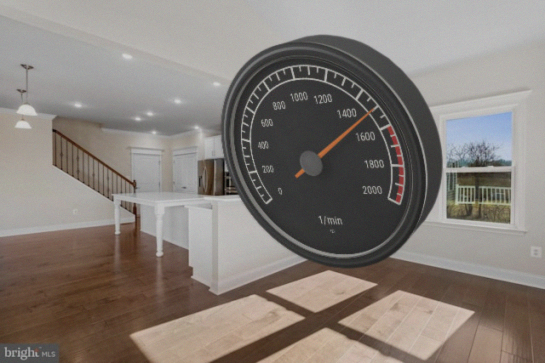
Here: 1500 rpm
